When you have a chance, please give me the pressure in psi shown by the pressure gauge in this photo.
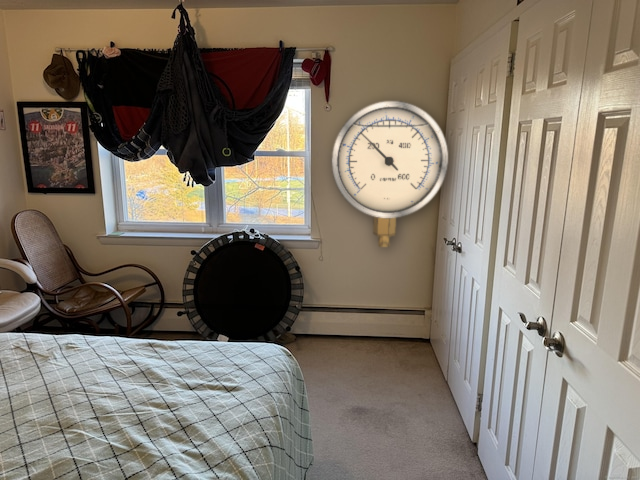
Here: 200 psi
